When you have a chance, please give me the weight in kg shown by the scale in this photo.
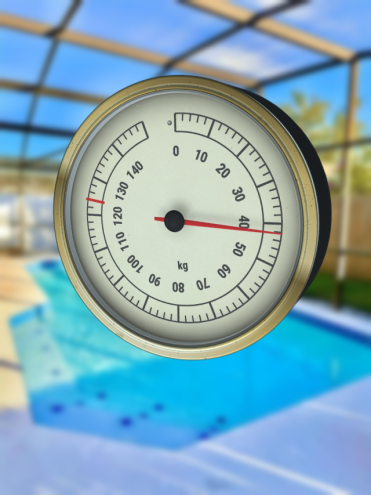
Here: 42 kg
